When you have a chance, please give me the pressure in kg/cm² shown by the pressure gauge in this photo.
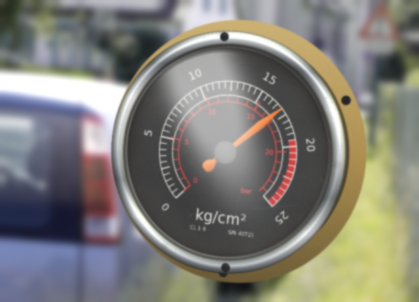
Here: 17 kg/cm²
